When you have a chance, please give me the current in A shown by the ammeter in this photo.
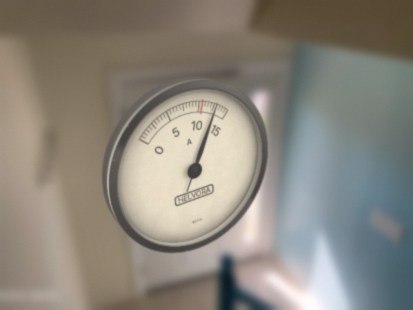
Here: 12.5 A
